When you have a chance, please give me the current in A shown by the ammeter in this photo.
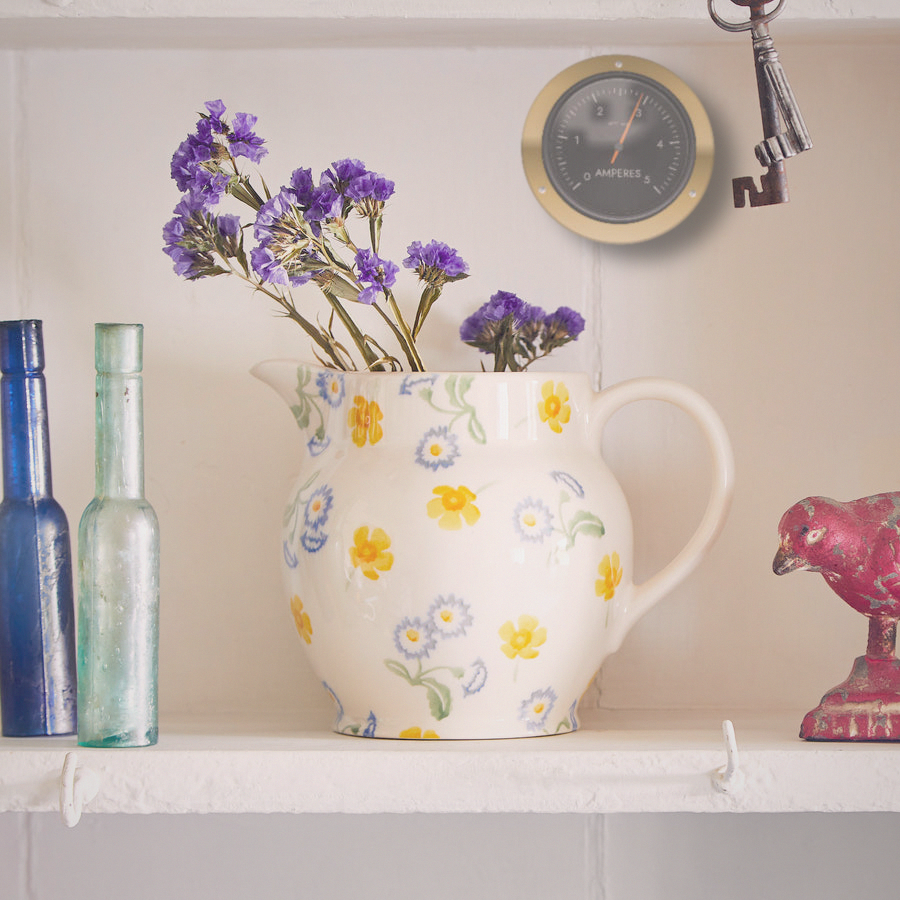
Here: 2.9 A
